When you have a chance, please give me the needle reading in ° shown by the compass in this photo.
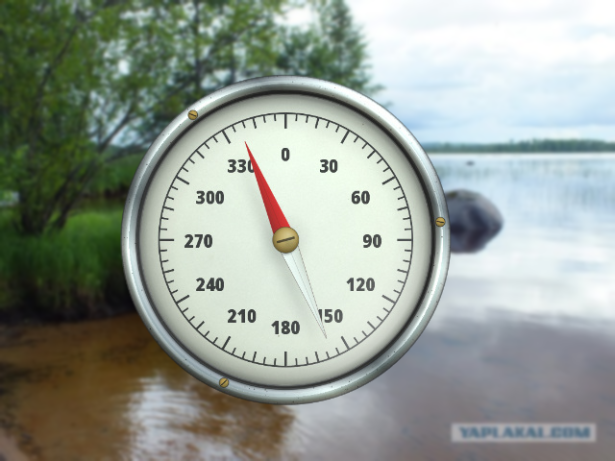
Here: 337.5 °
